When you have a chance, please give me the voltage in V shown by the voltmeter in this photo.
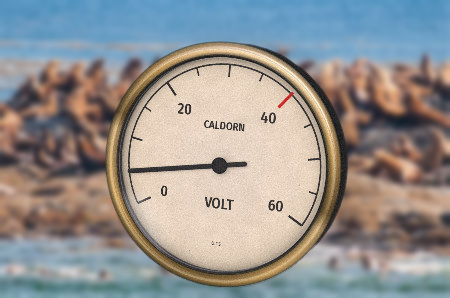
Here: 5 V
